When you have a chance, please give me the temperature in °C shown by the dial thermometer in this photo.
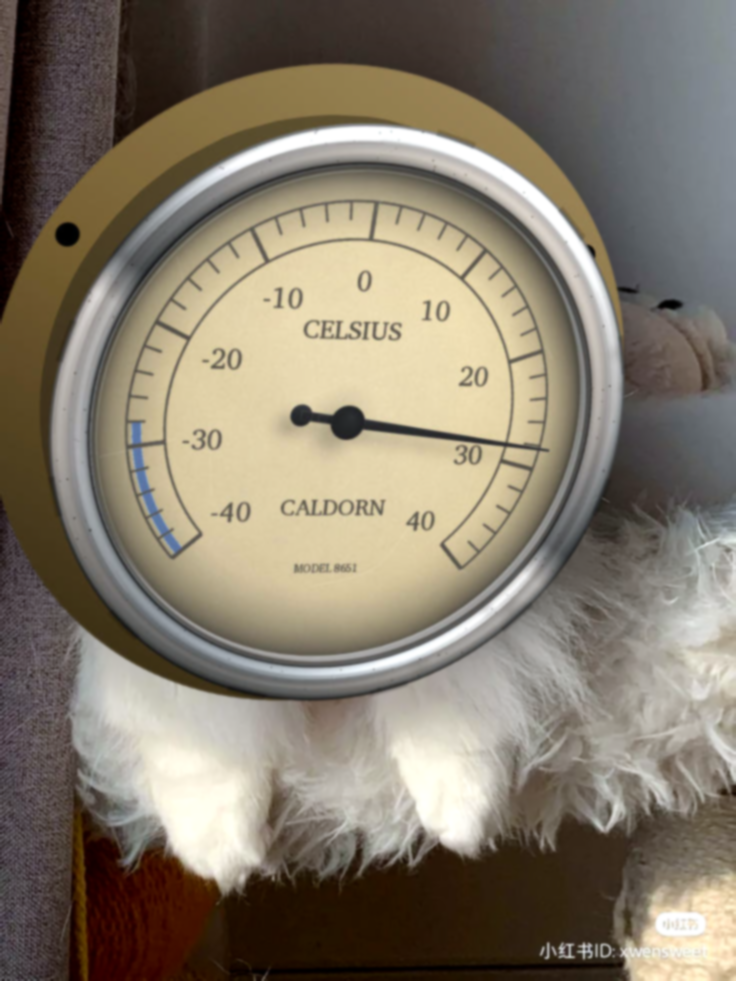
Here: 28 °C
